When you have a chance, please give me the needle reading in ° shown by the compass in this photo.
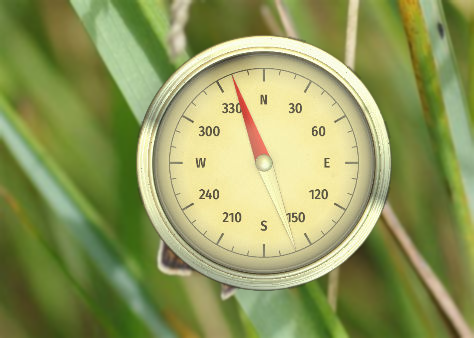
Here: 340 °
